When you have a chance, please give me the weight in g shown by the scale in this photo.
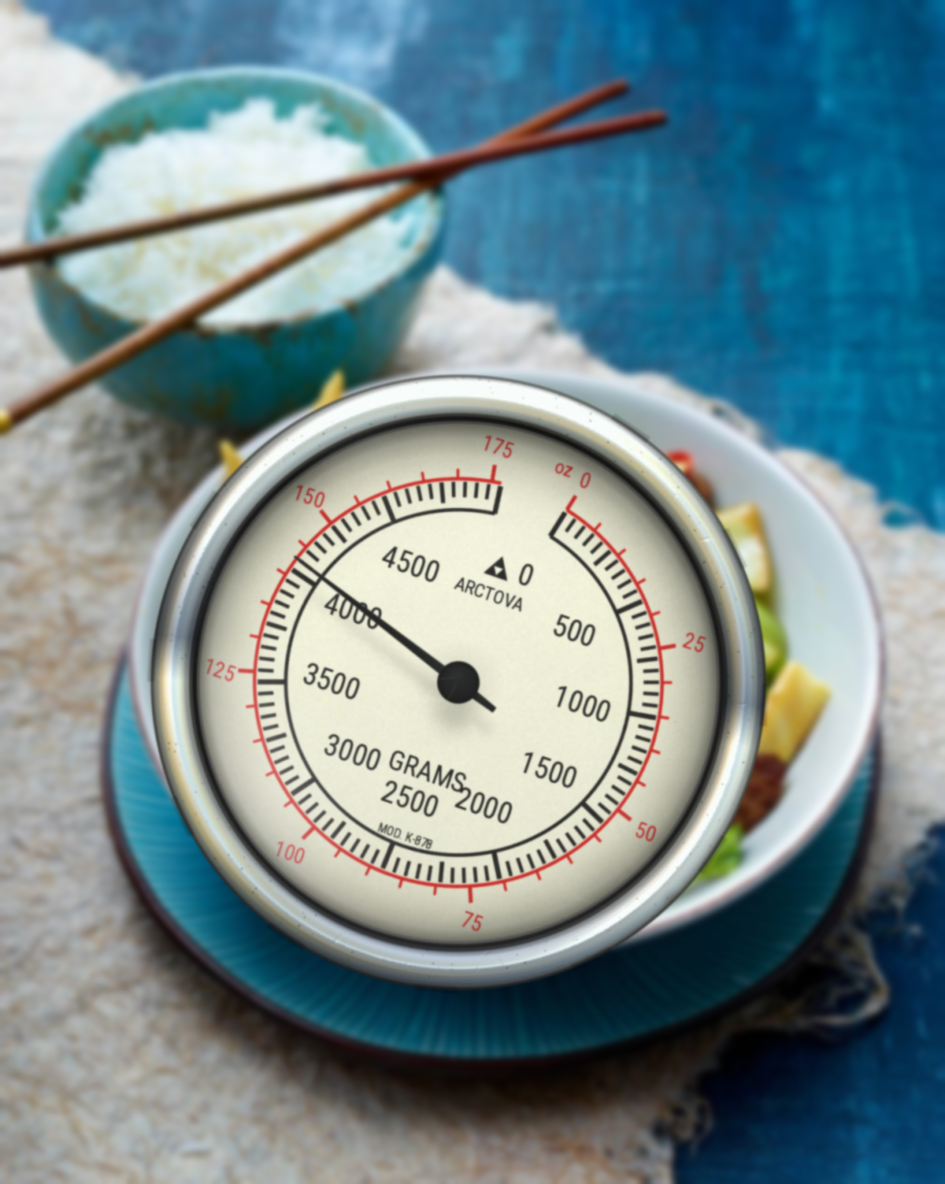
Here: 4050 g
